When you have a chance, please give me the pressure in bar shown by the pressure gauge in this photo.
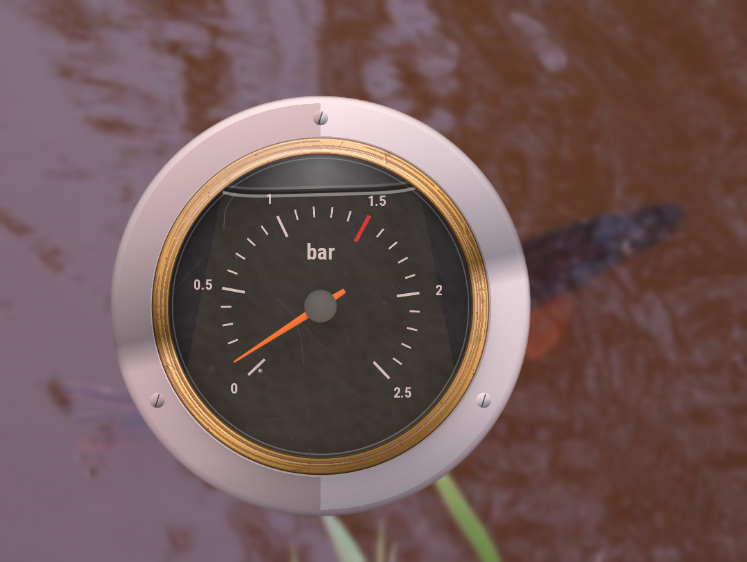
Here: 0.1 bar
